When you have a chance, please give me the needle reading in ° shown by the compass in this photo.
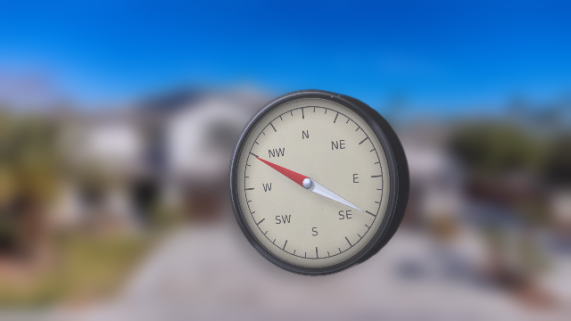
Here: 300 °
